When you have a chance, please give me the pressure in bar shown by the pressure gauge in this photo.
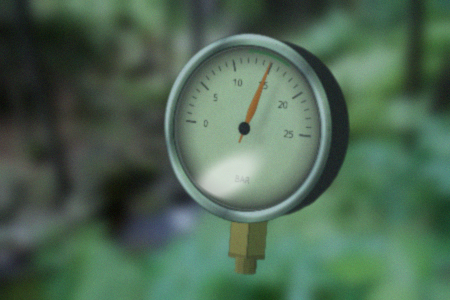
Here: 15 bar
